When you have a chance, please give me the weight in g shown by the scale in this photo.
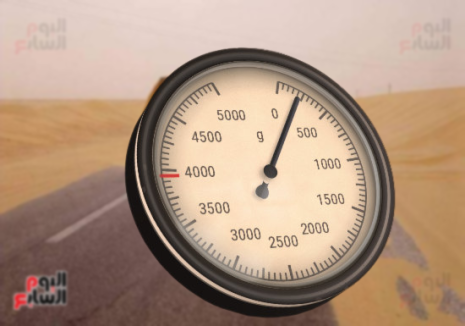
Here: 200 g
